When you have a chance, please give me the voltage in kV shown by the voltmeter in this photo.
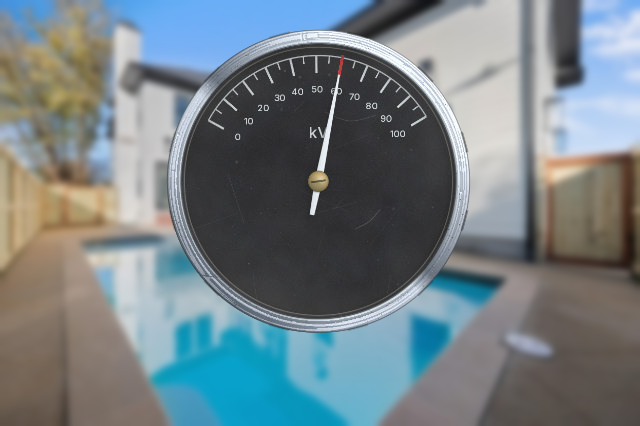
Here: 60 kV
